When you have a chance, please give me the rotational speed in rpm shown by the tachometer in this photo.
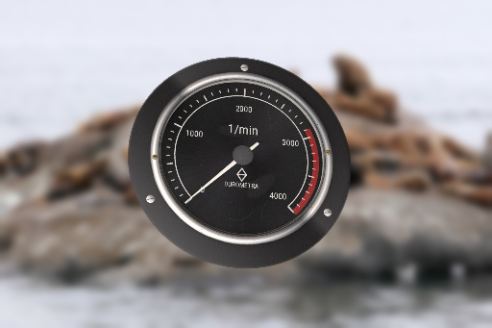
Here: 0 rpm
